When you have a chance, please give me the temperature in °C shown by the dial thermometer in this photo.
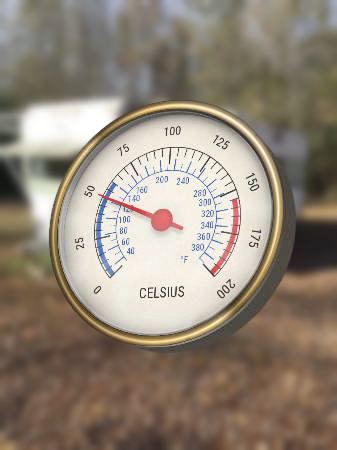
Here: 50 °C
